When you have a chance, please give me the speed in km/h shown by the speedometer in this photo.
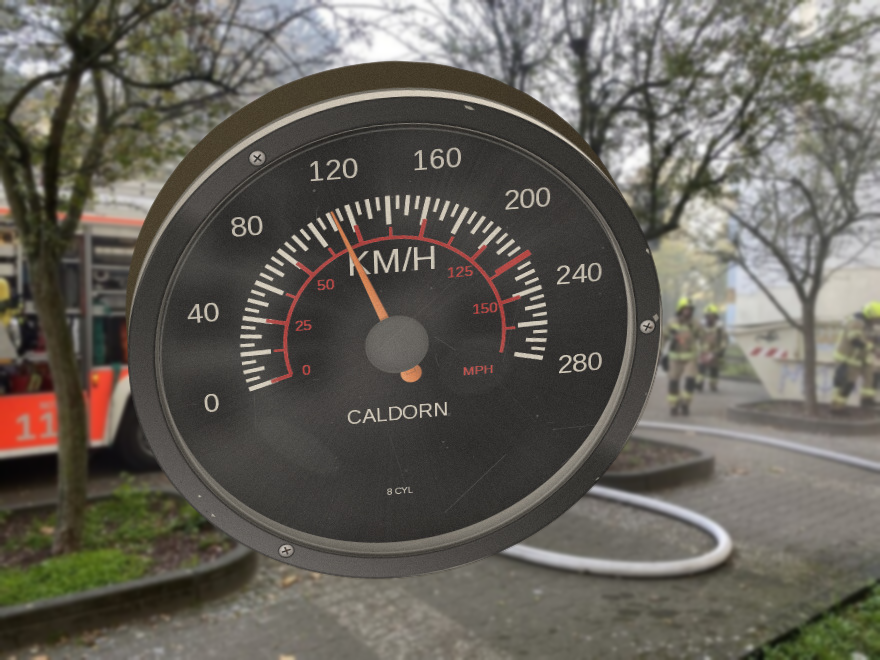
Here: 112.5 km/h
